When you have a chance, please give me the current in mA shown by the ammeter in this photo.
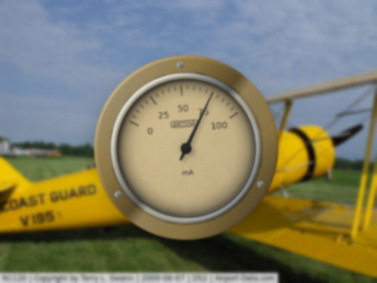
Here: 75 mA
